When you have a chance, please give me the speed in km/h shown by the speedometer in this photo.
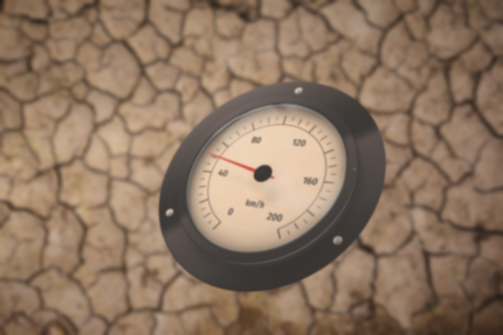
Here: 50 km/h
